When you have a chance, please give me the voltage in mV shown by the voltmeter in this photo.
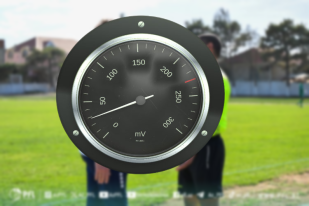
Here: 30 mV
